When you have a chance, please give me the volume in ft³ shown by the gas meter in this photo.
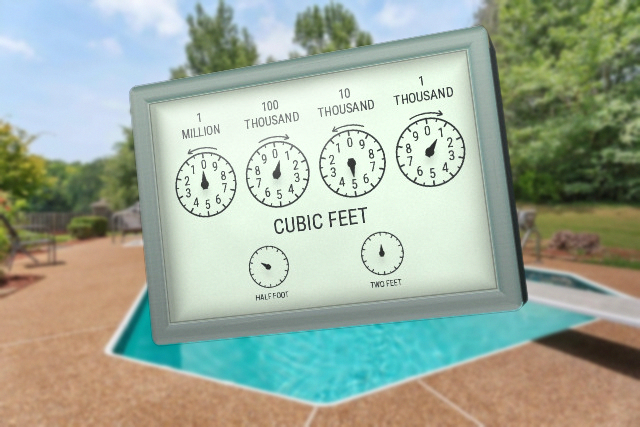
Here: 5100 ft³
